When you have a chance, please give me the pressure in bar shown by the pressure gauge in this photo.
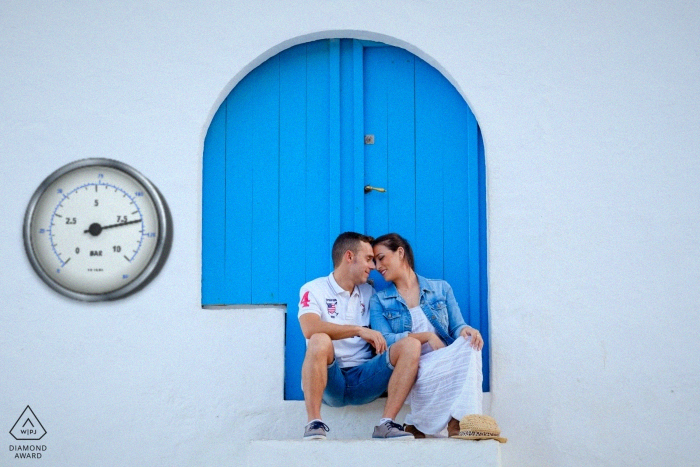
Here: 8 bar
